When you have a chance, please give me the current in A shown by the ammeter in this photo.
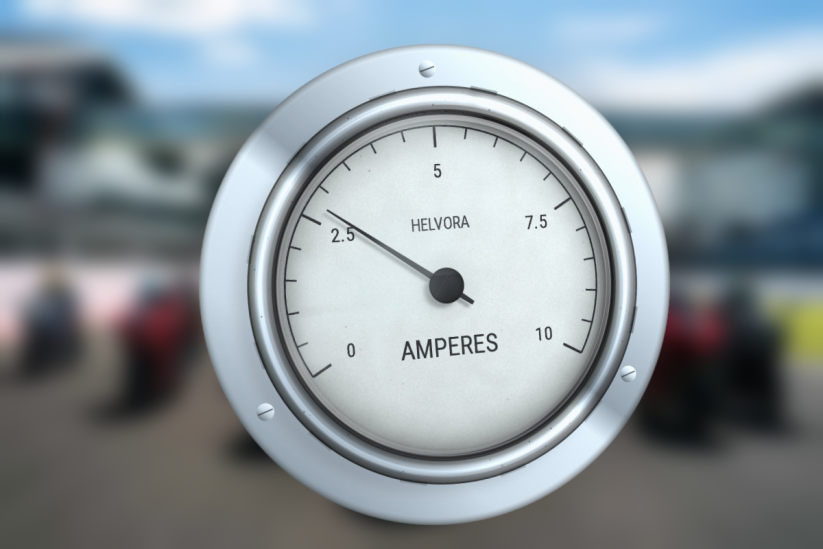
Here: 2.75 A
